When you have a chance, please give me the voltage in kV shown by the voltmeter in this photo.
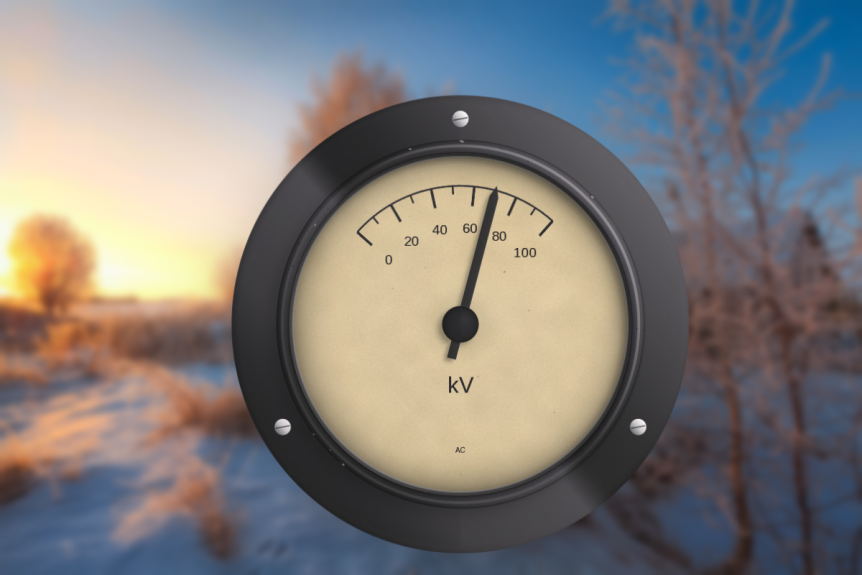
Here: 70 kV
